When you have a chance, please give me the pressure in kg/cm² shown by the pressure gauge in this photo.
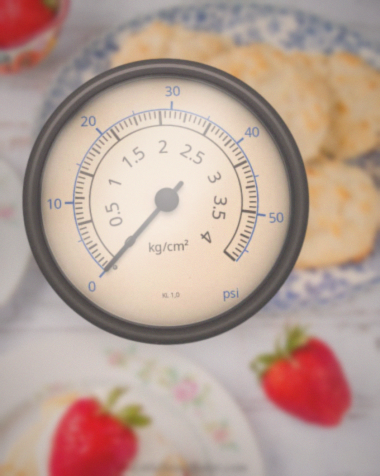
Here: 0 kg/cm²
